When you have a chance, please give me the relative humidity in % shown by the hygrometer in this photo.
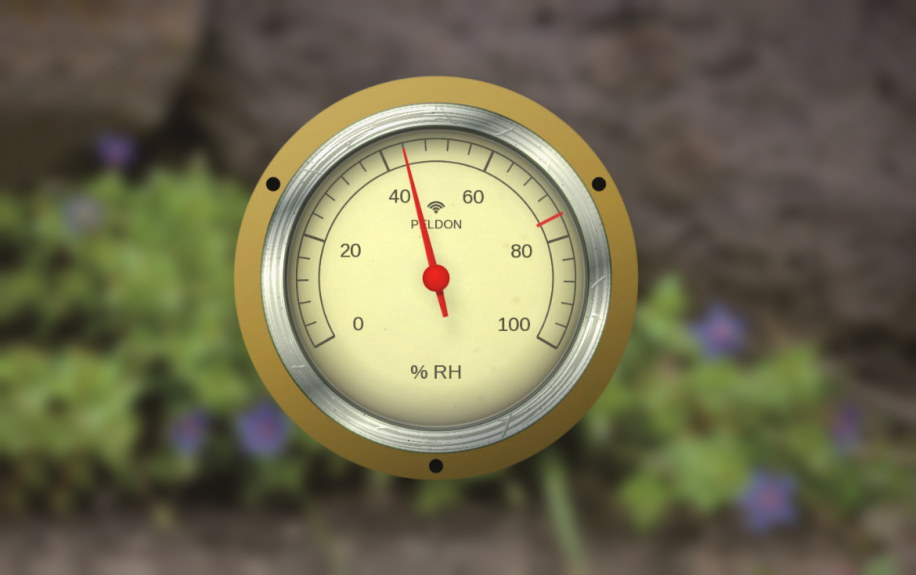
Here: 44 %
